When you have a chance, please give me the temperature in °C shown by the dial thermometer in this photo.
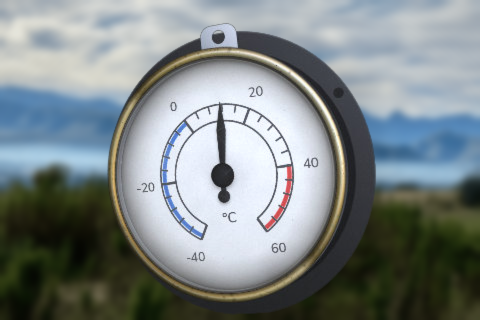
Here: 12 °C
